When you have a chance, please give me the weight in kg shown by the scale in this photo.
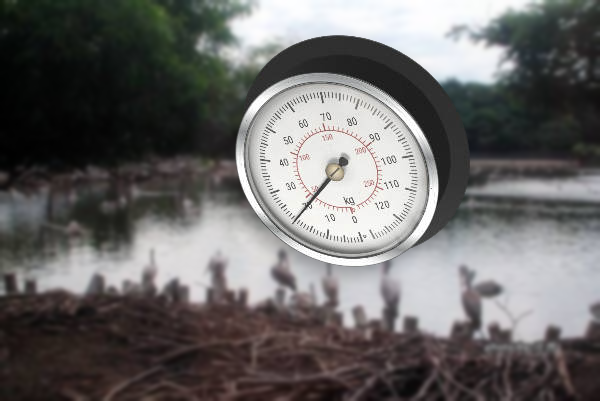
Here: 20 kg
